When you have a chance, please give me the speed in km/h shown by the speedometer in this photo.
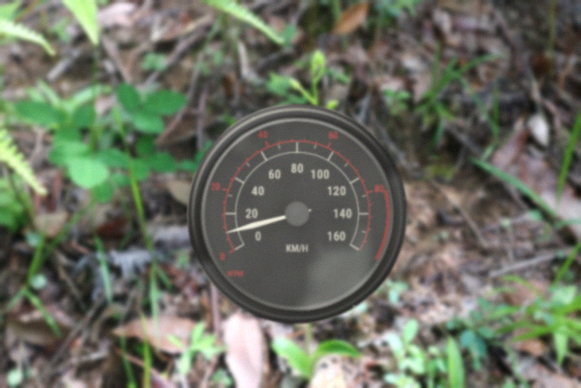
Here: 10 km/h
